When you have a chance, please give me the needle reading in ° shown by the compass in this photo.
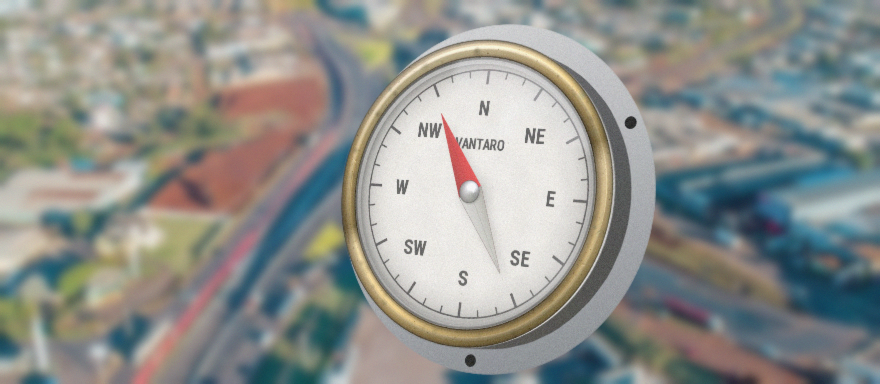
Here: 330 °
